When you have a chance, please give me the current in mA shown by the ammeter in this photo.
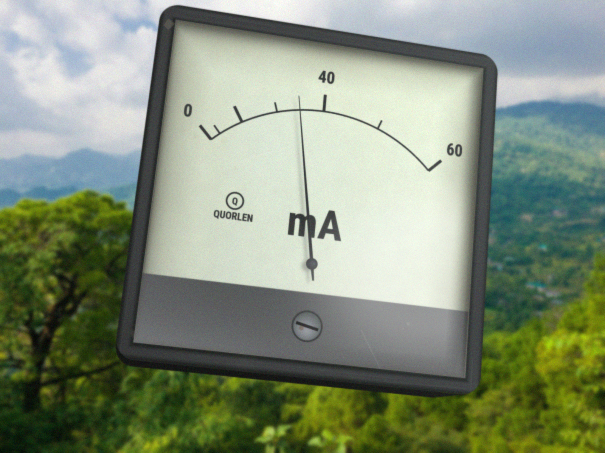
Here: 35 mA
